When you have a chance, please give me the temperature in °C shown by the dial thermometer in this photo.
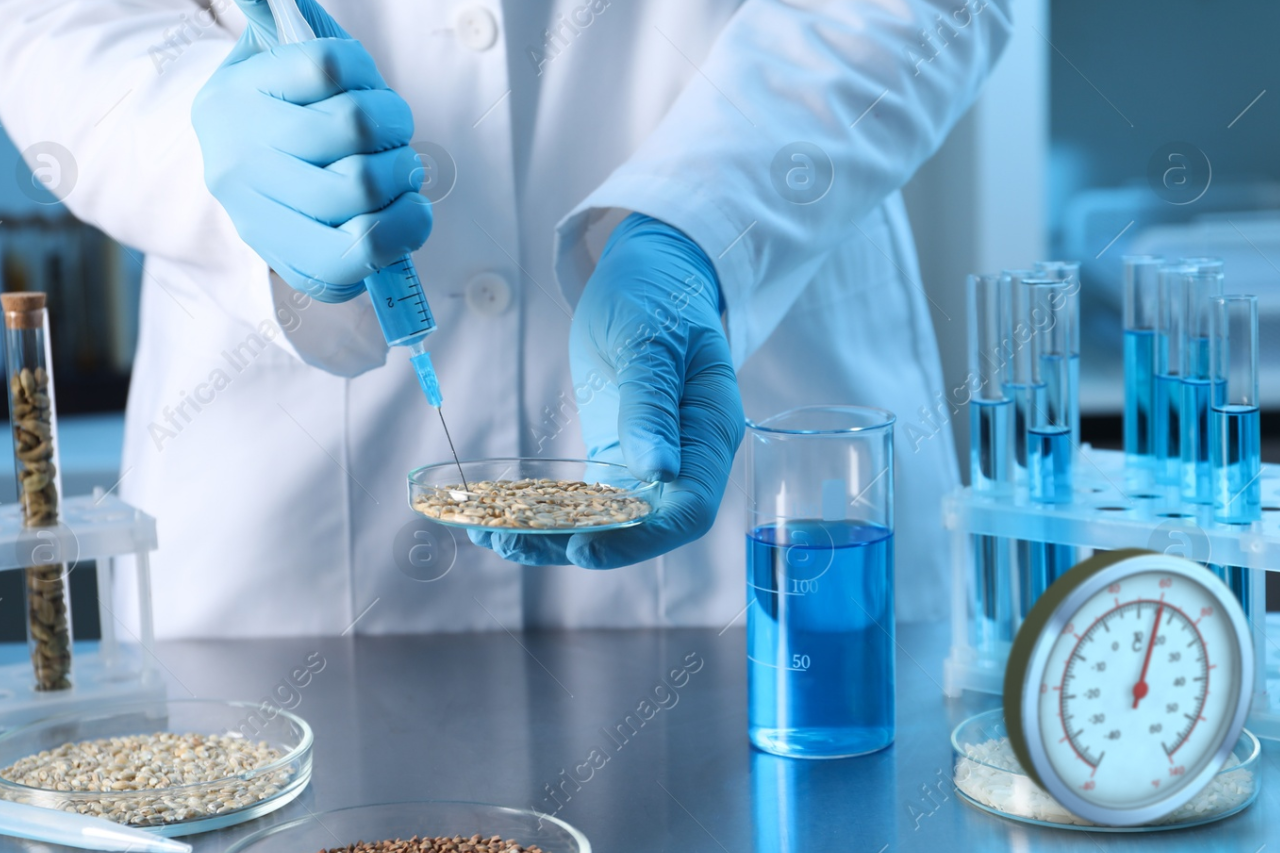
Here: 15 °C
